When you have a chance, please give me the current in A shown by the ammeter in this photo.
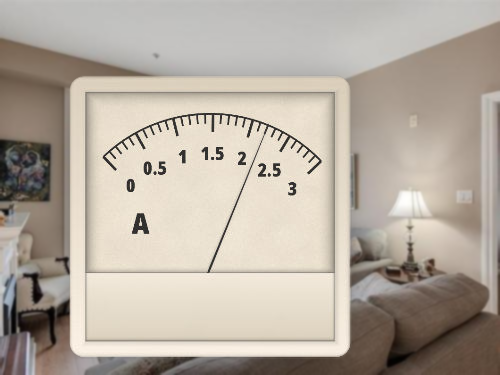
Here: 2.2 A
